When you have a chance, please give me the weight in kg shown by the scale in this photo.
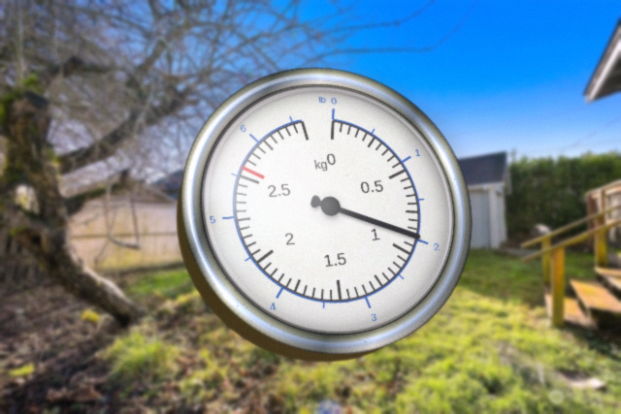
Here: 0.9 kg
